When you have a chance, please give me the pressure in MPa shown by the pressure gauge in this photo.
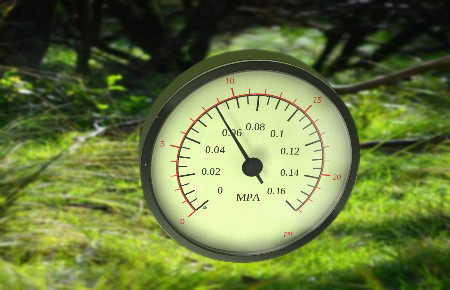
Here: 0.06 MPa
